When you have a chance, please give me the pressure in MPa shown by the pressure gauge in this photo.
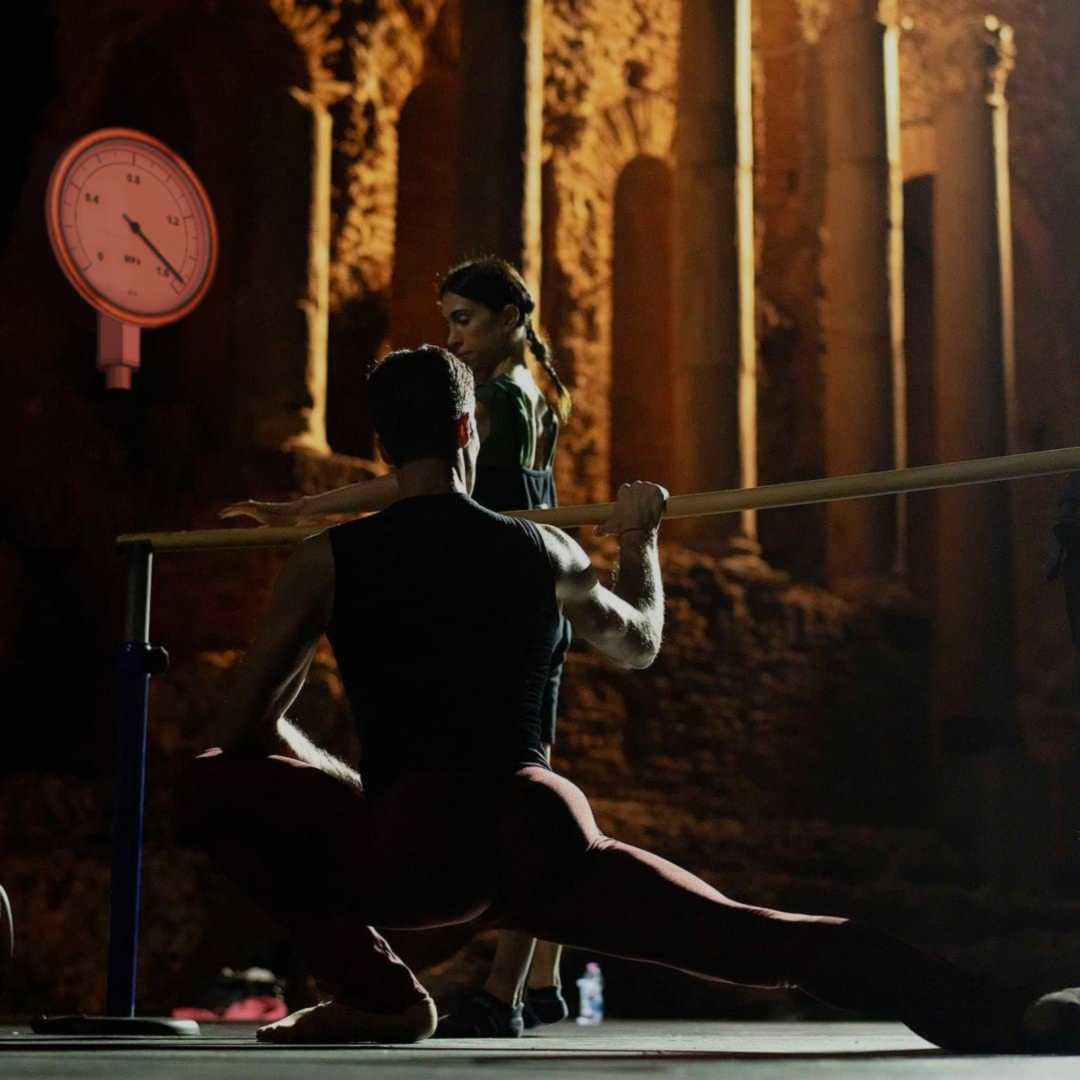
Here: 1.55 MPa
